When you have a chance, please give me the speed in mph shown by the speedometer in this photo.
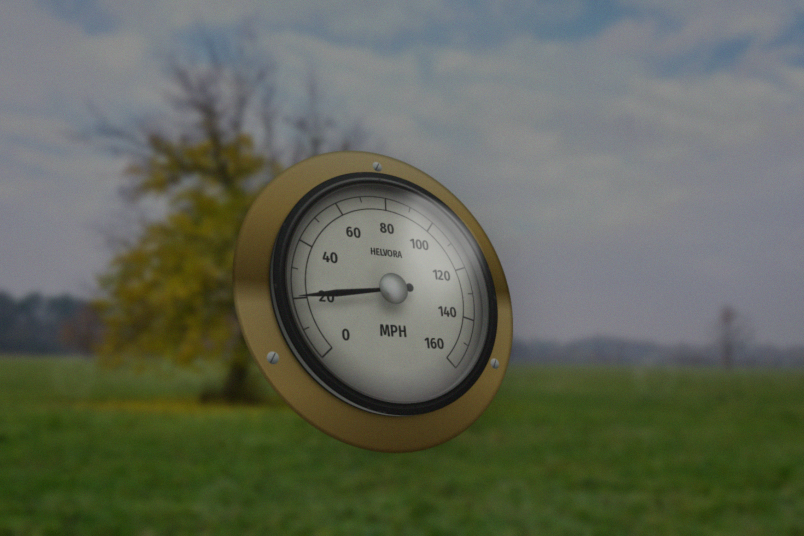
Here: 20 mph
